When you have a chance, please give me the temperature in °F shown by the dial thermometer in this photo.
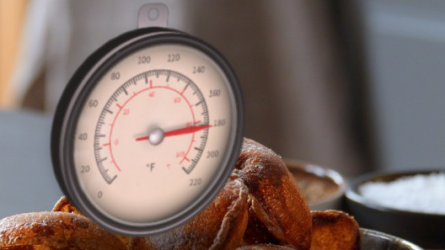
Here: 180 °F
